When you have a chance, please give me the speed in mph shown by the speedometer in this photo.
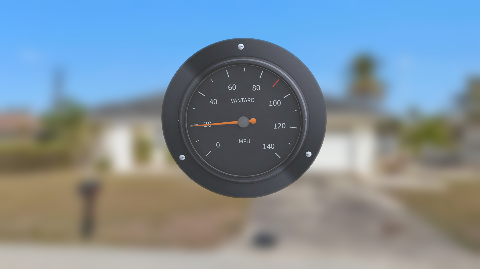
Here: 20 mph
